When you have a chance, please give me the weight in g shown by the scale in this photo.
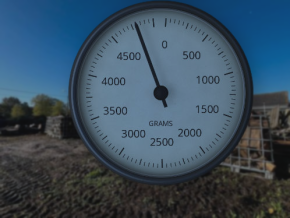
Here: 4800 g
